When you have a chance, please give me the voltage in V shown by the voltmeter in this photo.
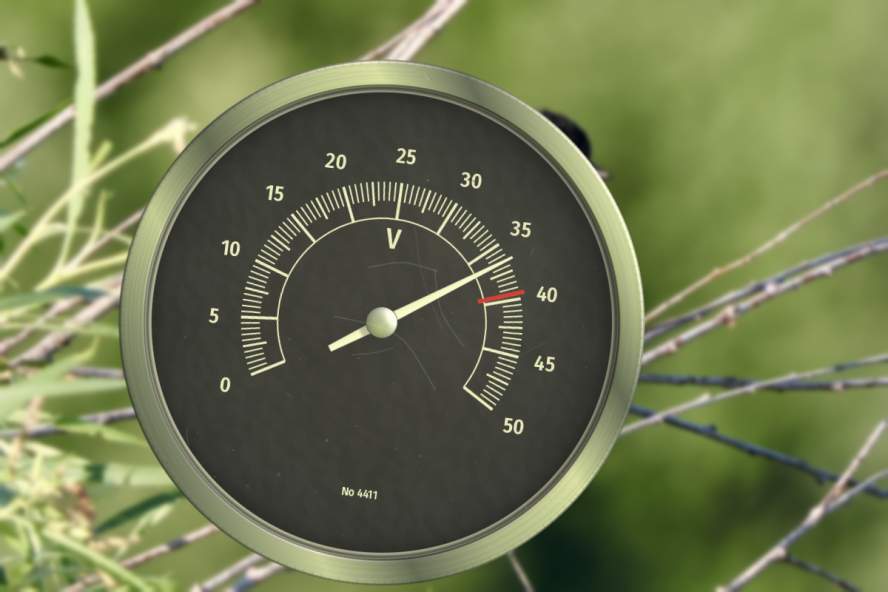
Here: 36.5 V
